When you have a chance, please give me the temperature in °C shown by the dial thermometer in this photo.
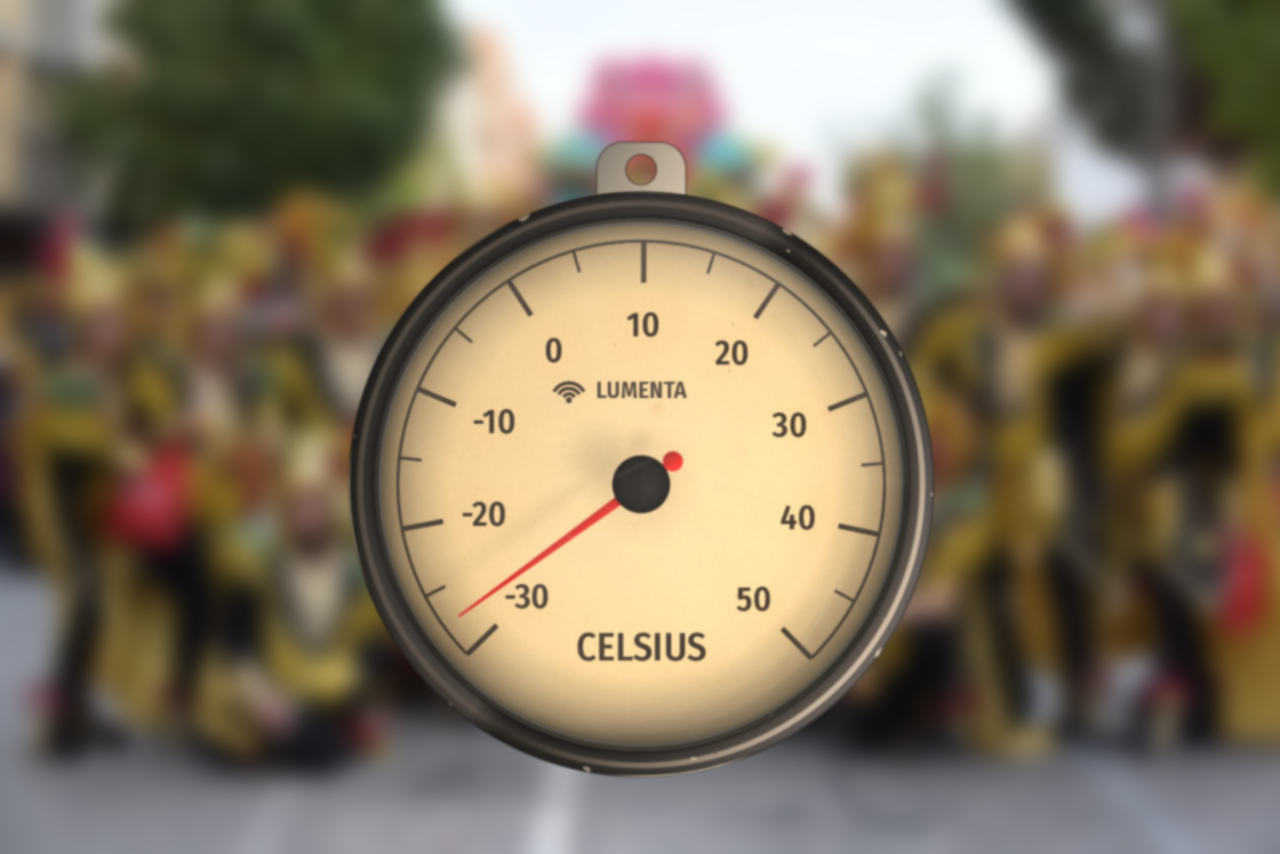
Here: -27.5 °C
